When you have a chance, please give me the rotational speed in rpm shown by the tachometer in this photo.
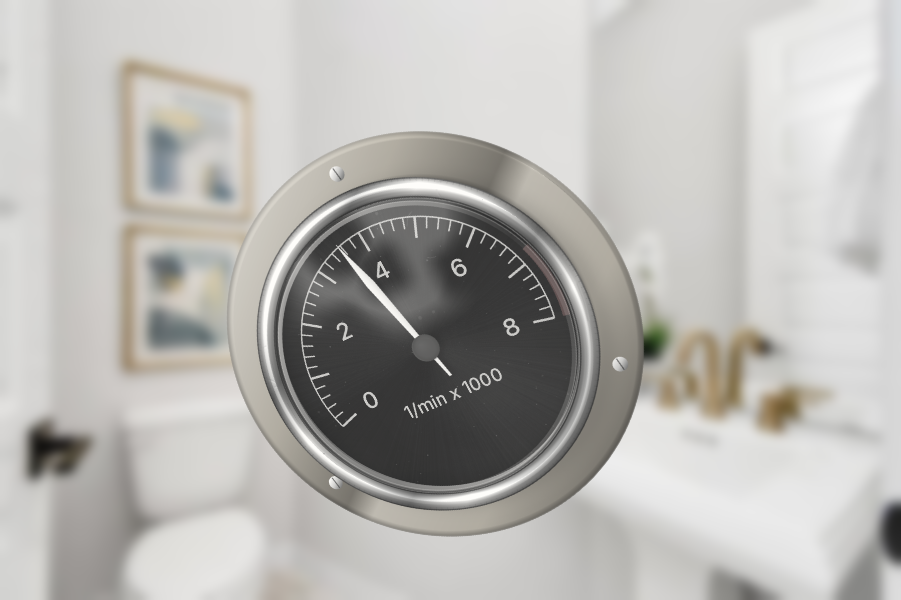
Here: 3600 rpm
